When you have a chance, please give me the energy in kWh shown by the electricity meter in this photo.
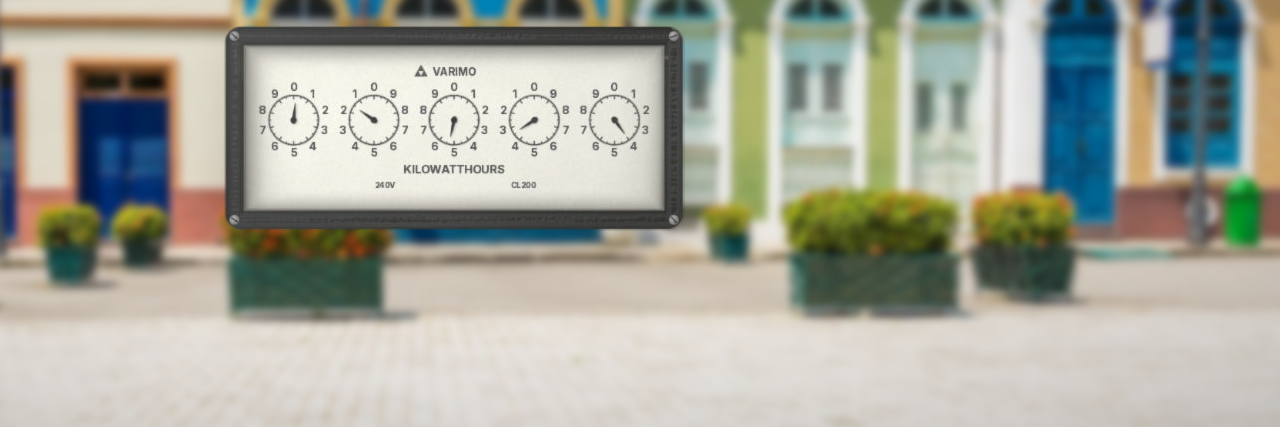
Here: 1534 kWh
